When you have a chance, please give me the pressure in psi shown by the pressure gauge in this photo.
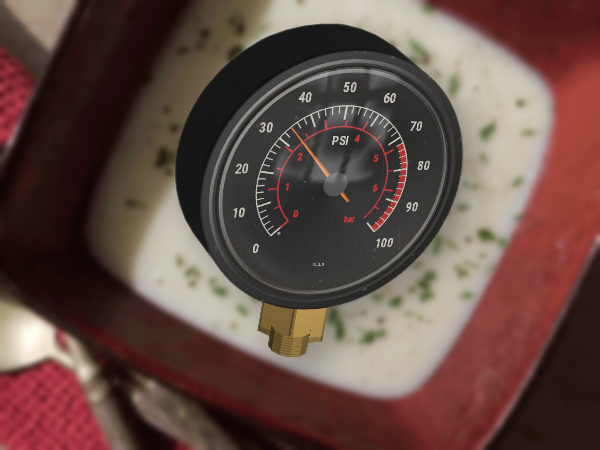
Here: 34 psi
